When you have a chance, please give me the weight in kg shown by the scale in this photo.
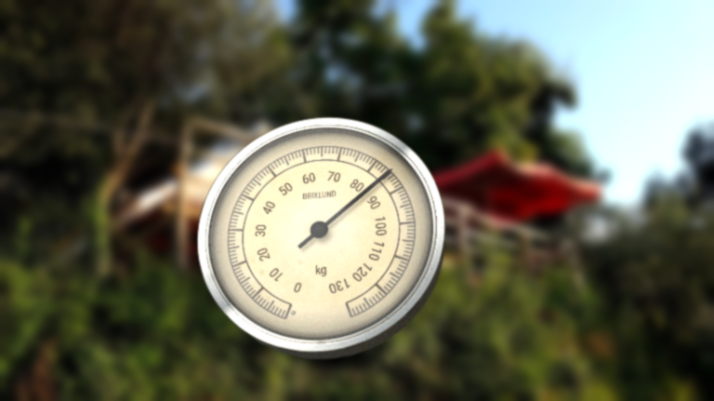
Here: 85 kg
